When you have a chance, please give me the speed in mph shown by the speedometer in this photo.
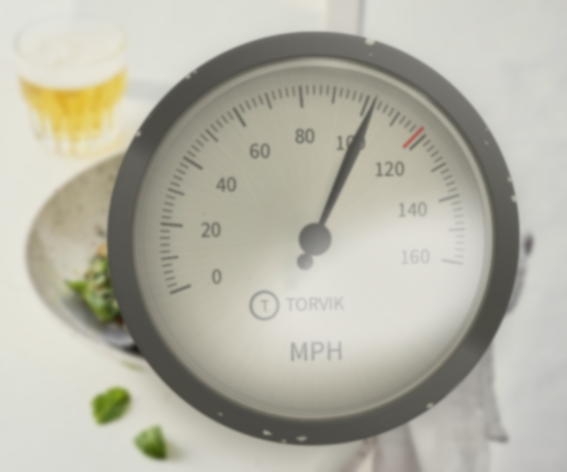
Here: 102 mph
